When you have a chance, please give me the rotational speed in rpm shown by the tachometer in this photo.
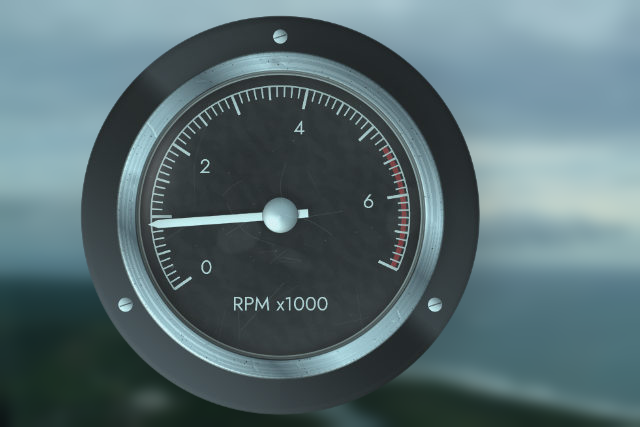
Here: 900 rpm
